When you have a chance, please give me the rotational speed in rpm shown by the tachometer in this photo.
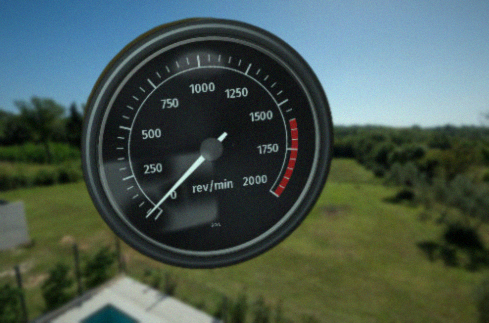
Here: 50 rpm
